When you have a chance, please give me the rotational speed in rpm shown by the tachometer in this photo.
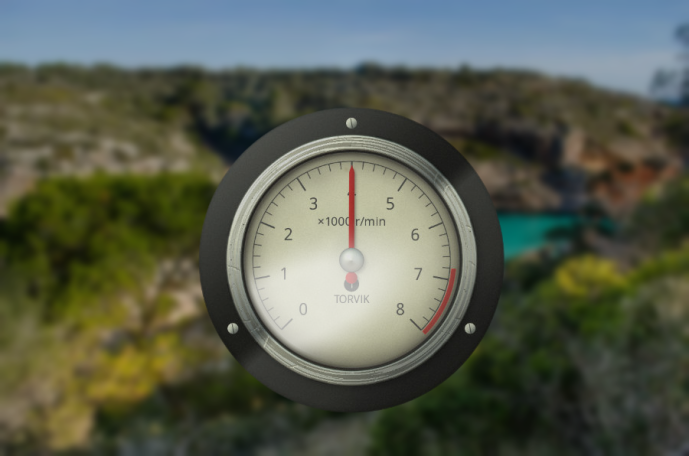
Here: 4000 rpm
